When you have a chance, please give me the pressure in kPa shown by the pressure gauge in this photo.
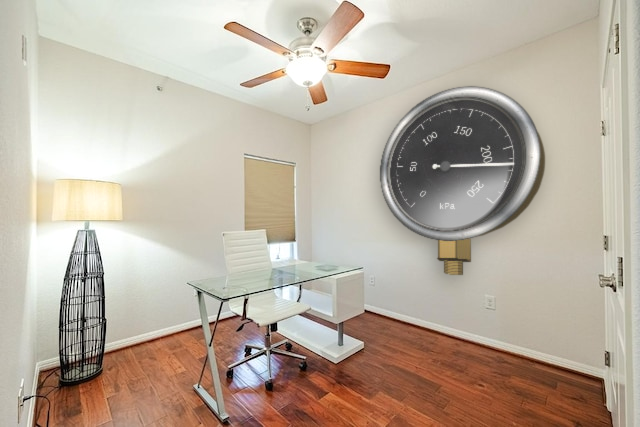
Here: 215 kPa
